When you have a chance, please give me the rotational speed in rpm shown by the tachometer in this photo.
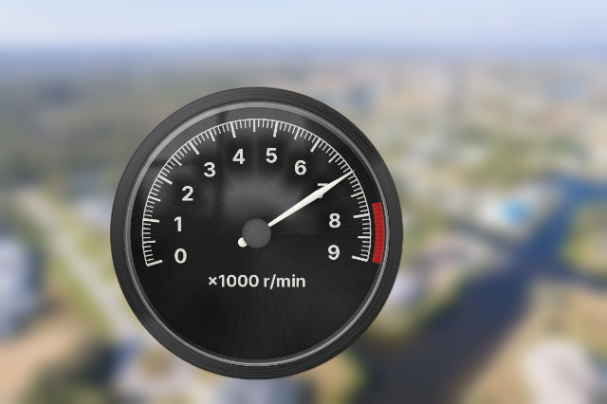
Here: 7000 rpm
